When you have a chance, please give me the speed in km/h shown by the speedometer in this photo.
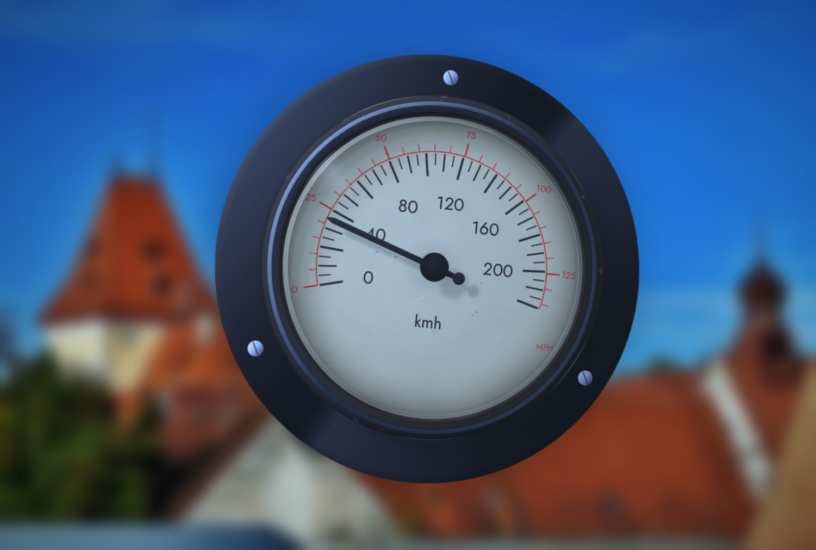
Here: 35 km/h
